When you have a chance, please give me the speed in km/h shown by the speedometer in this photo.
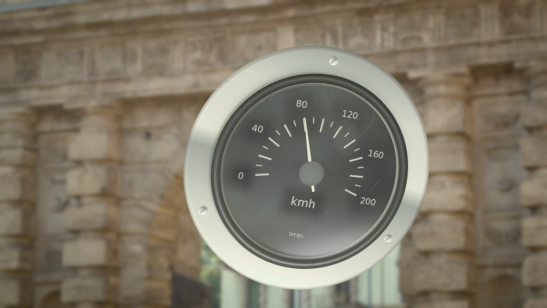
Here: 80 km/h
